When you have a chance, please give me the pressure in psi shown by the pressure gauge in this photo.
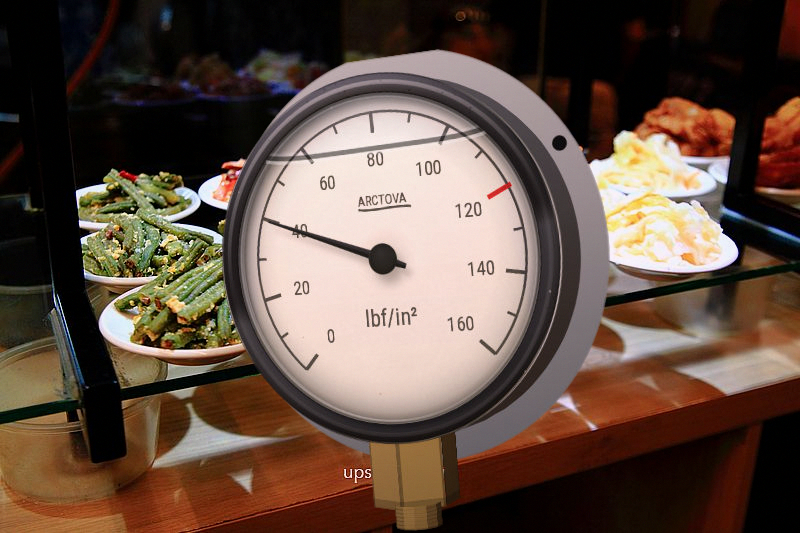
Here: 40 psi
